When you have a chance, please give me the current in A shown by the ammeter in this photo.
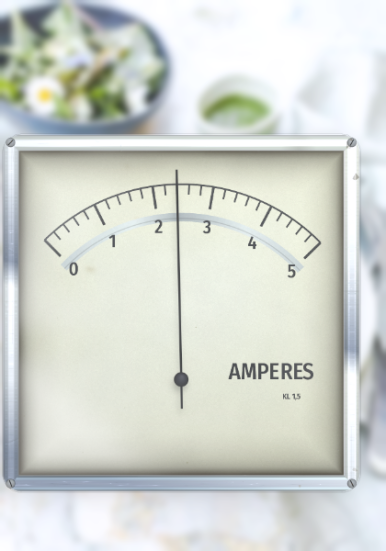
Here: 2.4 A
